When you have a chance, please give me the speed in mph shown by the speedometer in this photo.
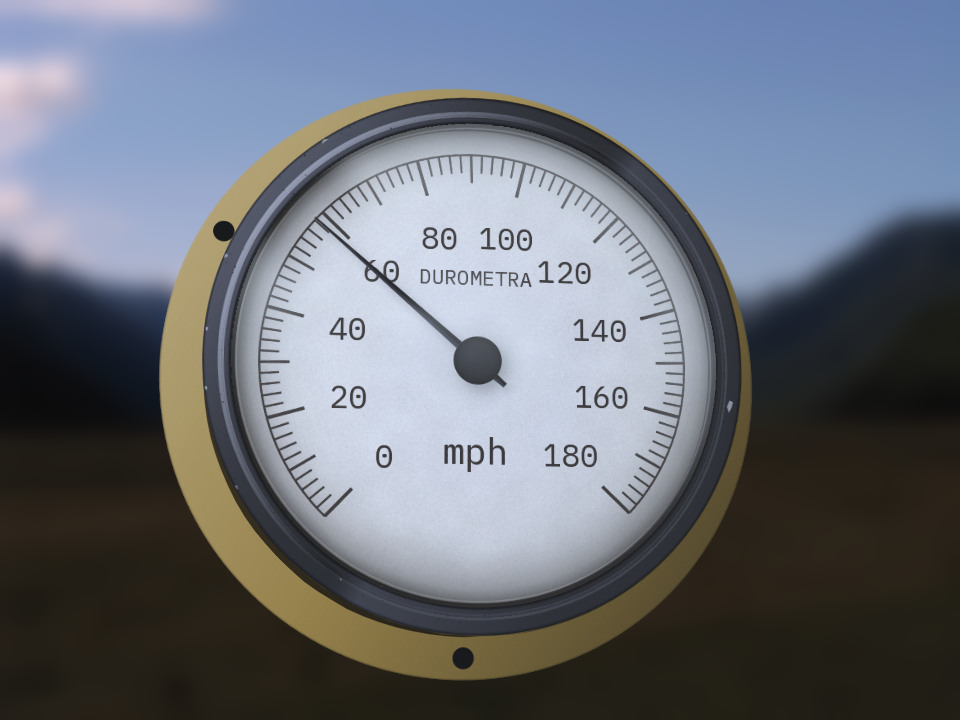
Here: 58 mph
